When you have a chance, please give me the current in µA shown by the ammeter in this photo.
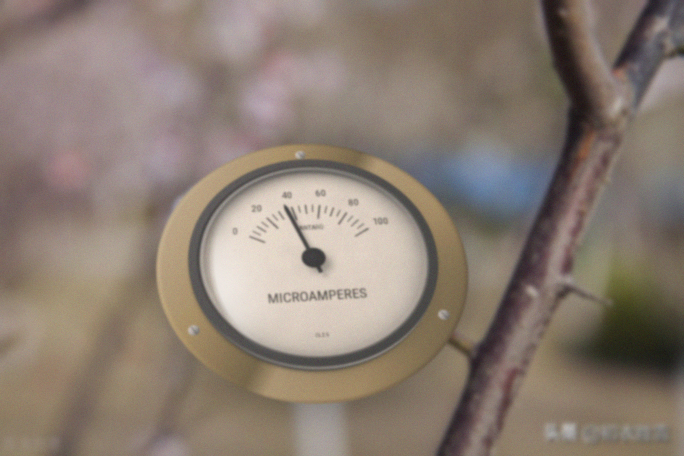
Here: 35 µA
